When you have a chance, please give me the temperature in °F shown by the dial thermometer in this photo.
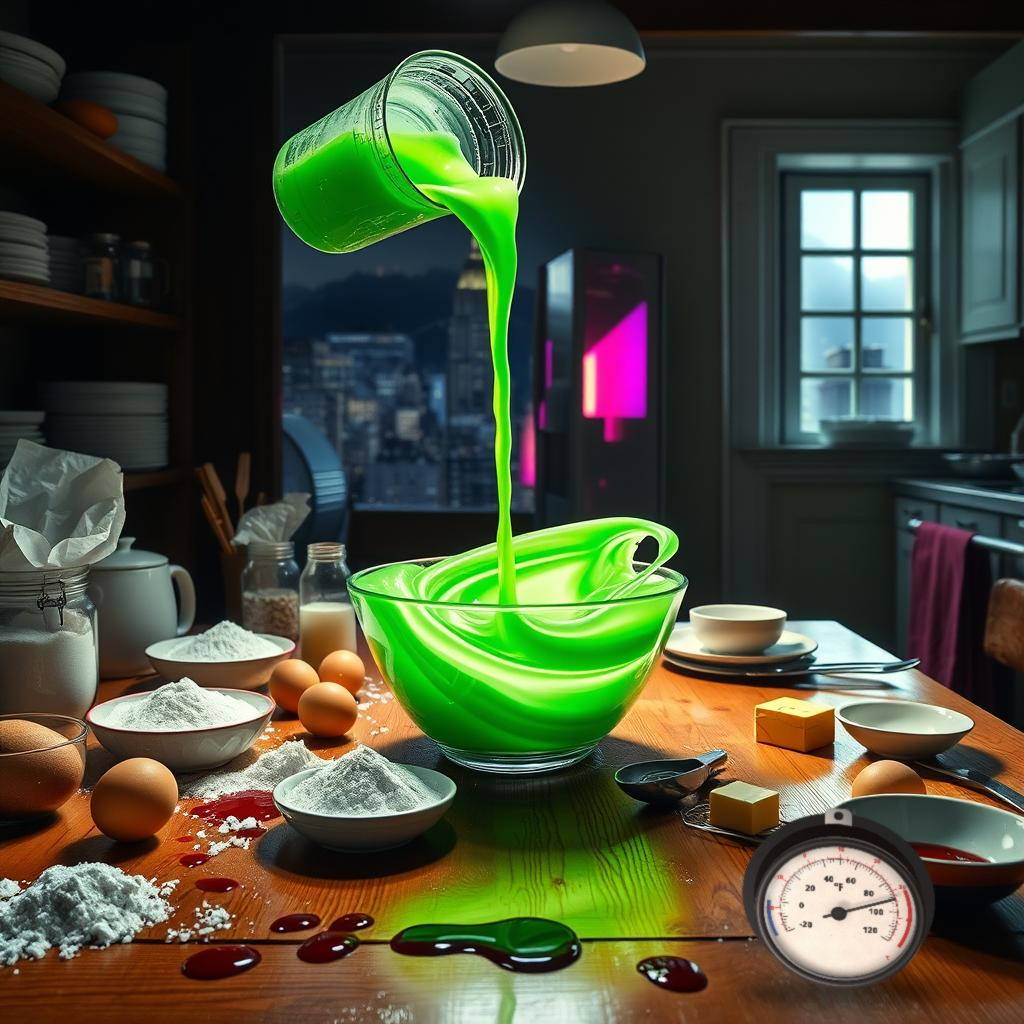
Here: 90 °F
